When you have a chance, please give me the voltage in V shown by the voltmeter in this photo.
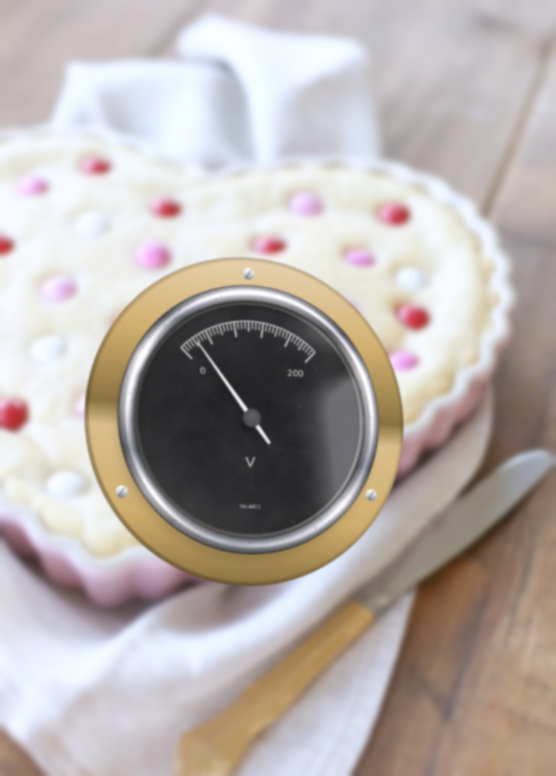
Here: 20 V
